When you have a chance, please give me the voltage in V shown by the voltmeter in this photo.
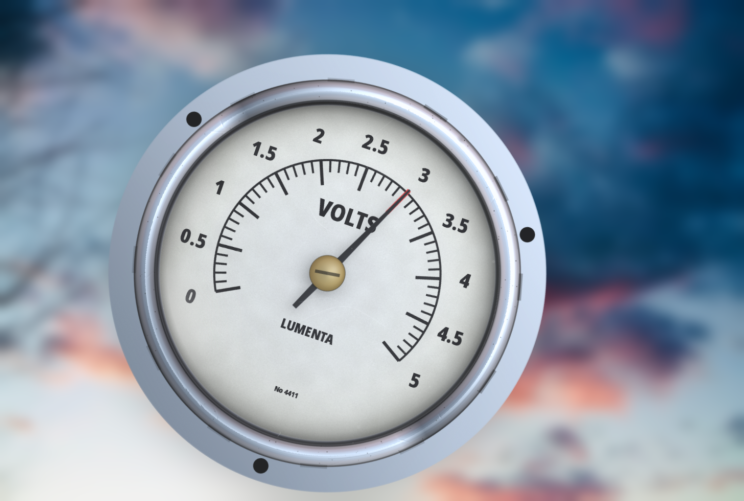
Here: 3 V
